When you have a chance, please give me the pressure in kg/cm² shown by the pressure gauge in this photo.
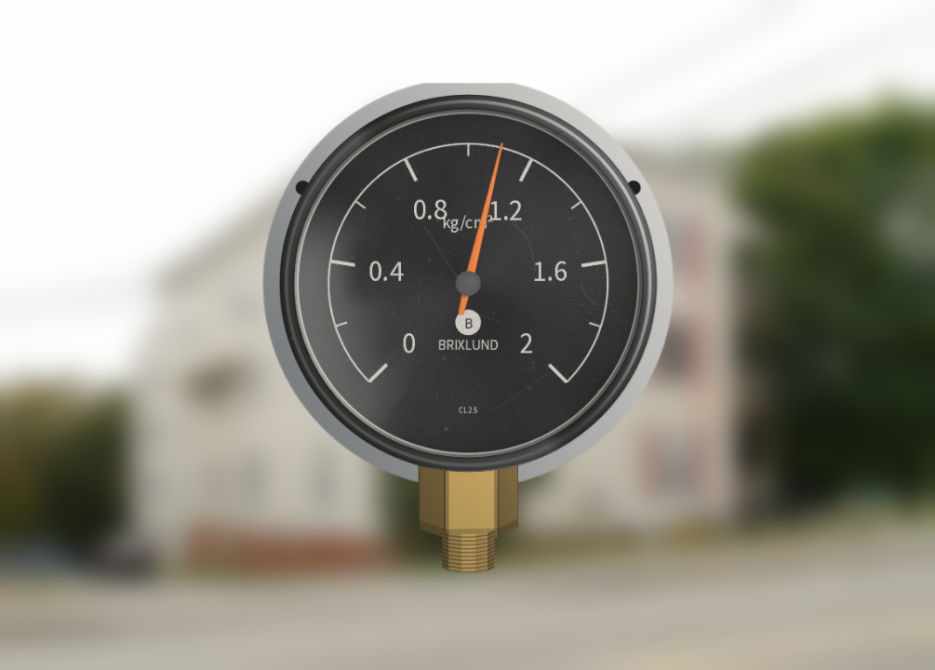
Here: 1.1 kg/cm²
